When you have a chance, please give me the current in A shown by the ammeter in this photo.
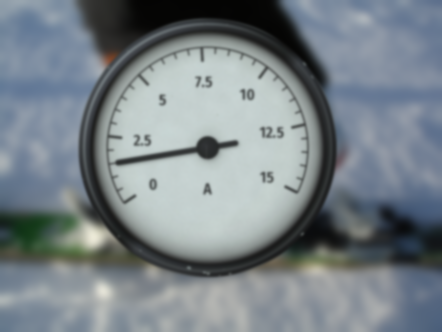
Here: 1.5 A
